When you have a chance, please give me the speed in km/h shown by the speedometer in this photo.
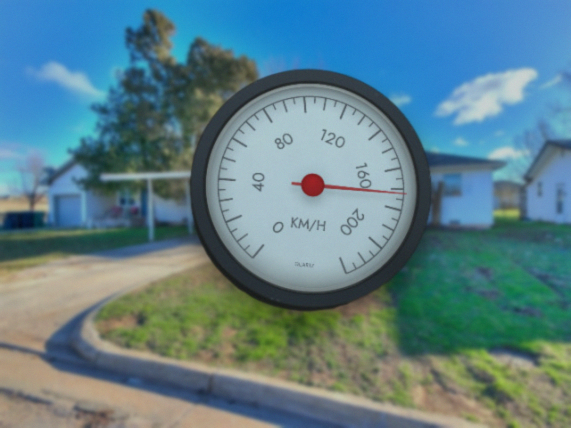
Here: 172.5 km/h
